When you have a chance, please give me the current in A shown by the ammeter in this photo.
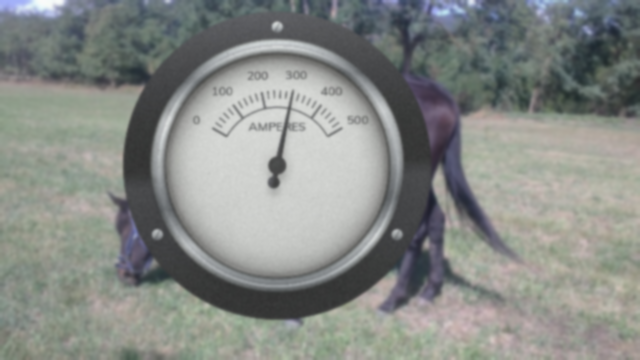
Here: 300 A
